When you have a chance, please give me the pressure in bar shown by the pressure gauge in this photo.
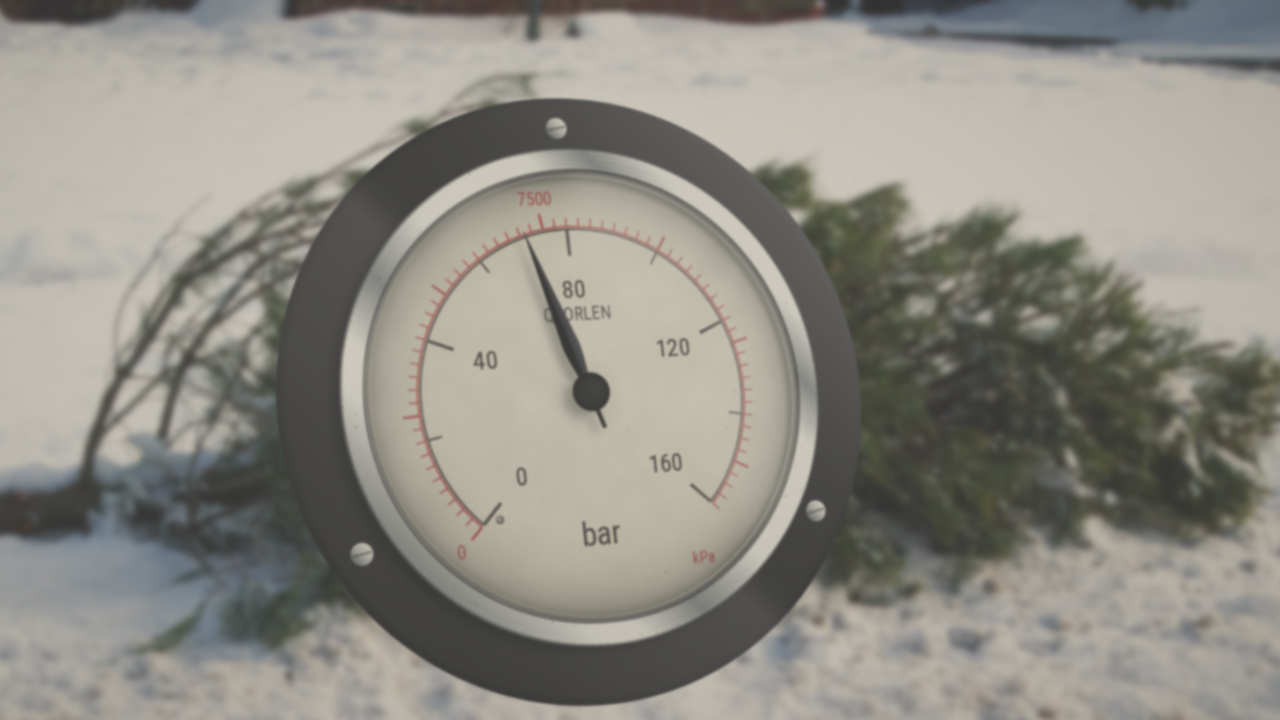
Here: 70 bar
